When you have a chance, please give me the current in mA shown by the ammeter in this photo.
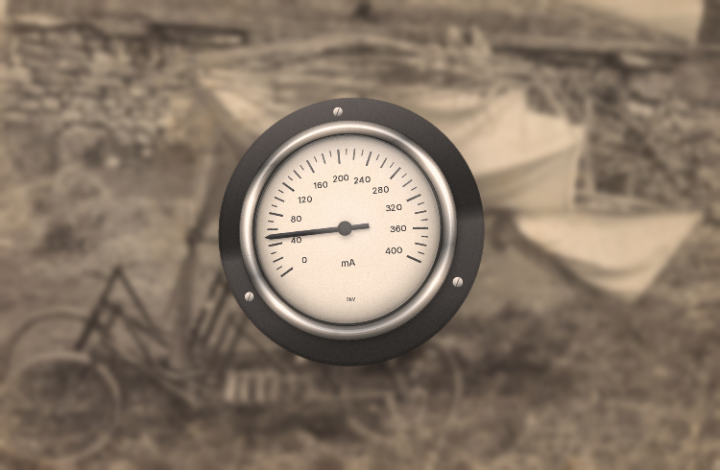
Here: 50 mA
